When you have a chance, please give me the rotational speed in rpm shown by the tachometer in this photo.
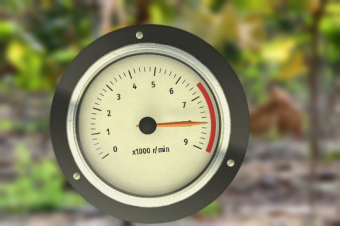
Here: 8000 rpm
